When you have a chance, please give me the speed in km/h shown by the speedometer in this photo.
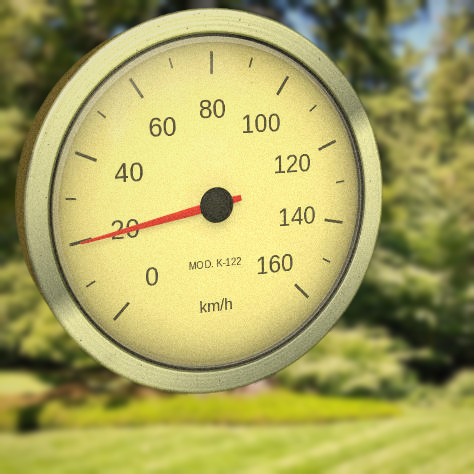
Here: 20 km/h
